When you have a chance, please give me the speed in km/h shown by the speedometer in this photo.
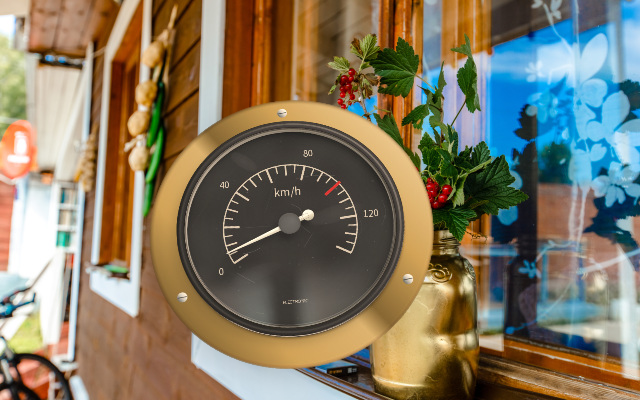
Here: 5 km/h
